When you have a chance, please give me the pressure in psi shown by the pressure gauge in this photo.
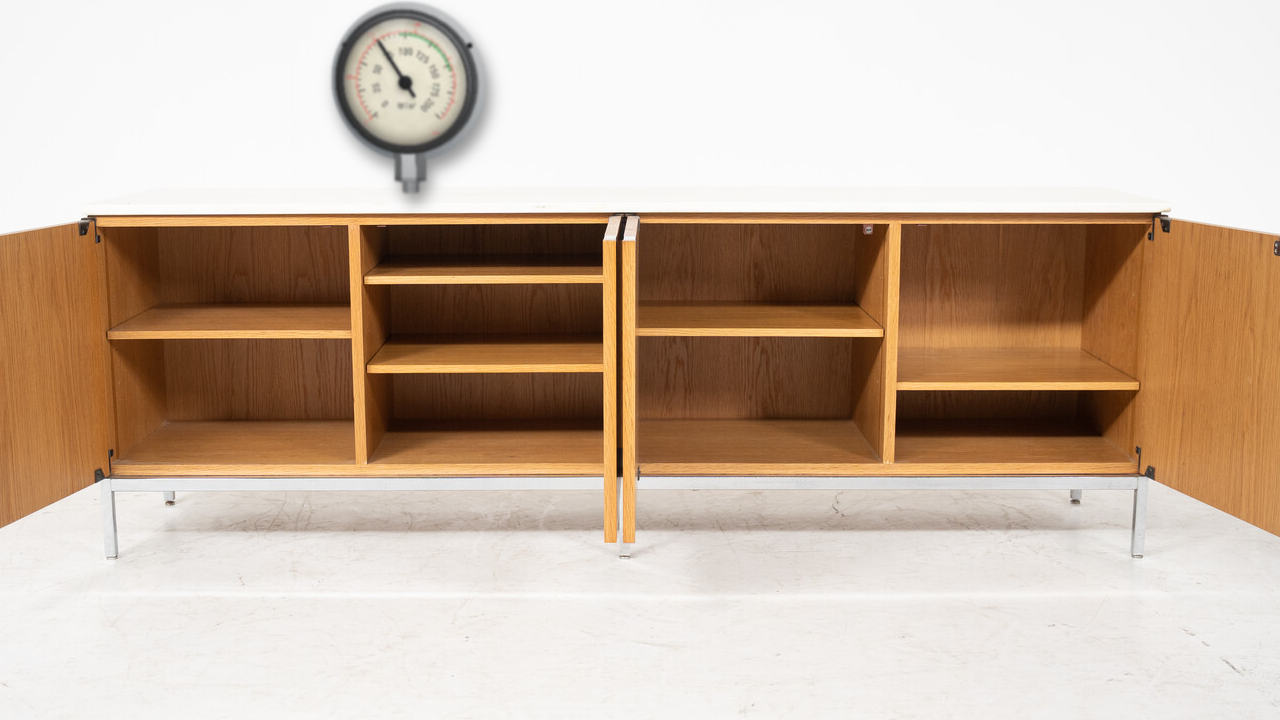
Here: 75 psi
